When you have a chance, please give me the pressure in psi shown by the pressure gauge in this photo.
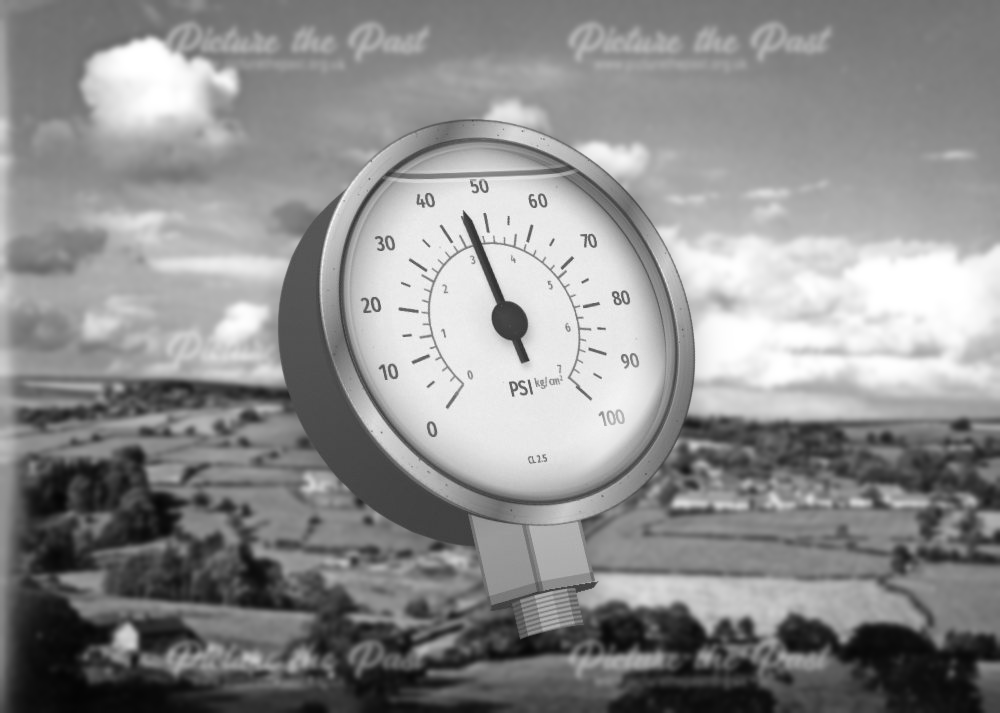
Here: 45 psi
